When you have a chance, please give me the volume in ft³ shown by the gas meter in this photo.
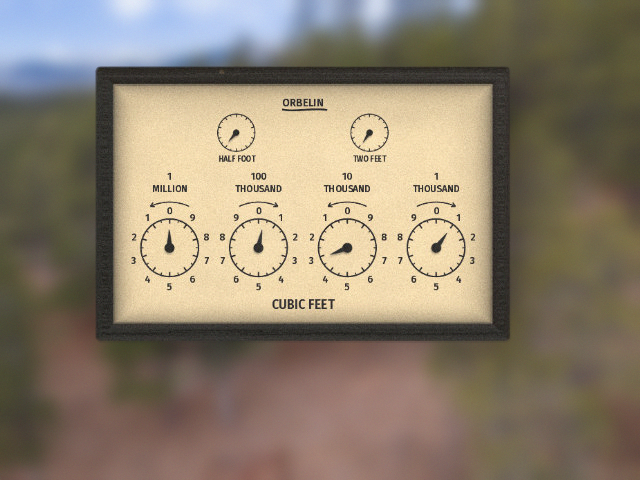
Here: 3100 ft³
